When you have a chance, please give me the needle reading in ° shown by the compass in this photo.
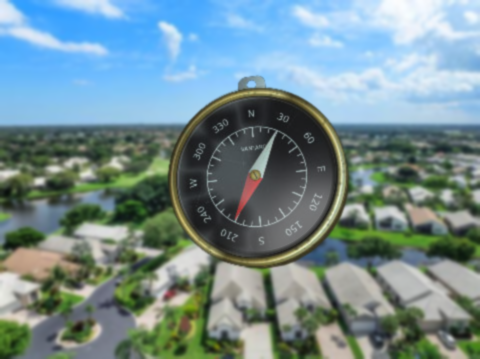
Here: 210 °
